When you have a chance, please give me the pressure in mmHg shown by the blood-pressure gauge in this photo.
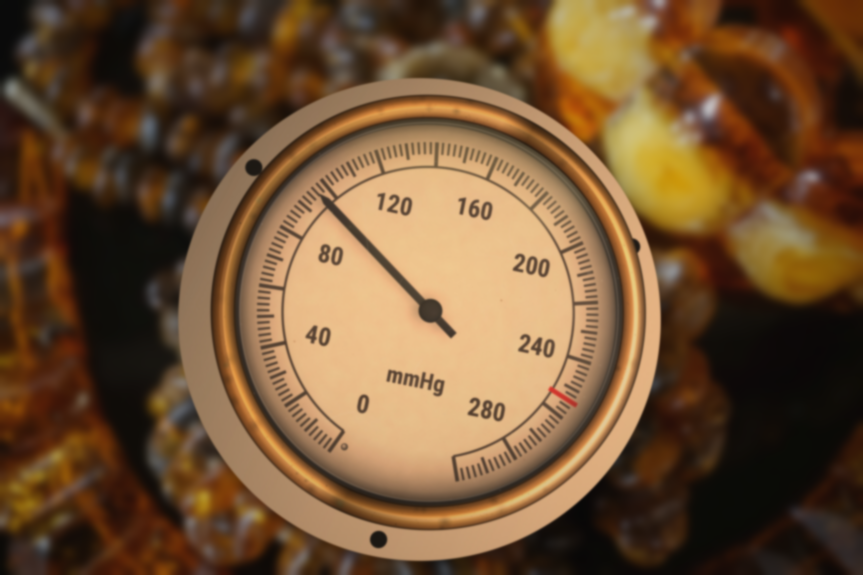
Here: 96 mmHg
